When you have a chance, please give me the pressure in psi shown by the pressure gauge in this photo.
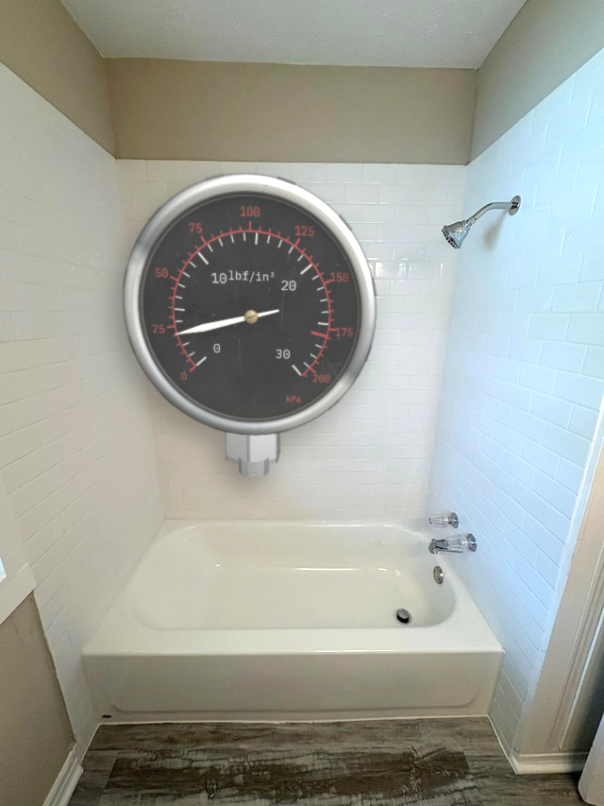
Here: 3 psi
